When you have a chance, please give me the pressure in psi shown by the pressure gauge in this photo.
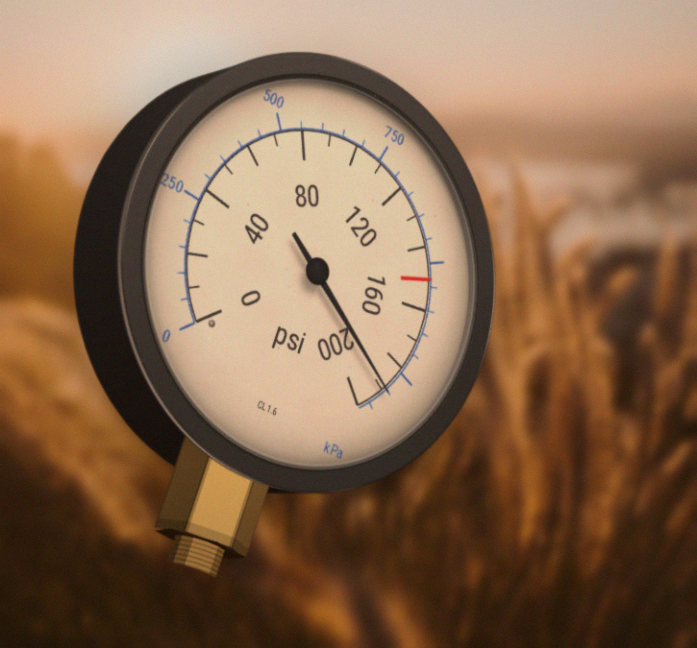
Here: 190 psi
